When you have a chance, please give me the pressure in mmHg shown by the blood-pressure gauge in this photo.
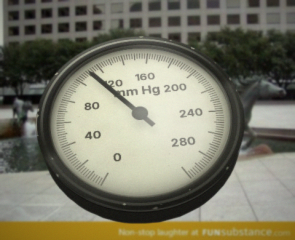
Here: 110 mmHg
